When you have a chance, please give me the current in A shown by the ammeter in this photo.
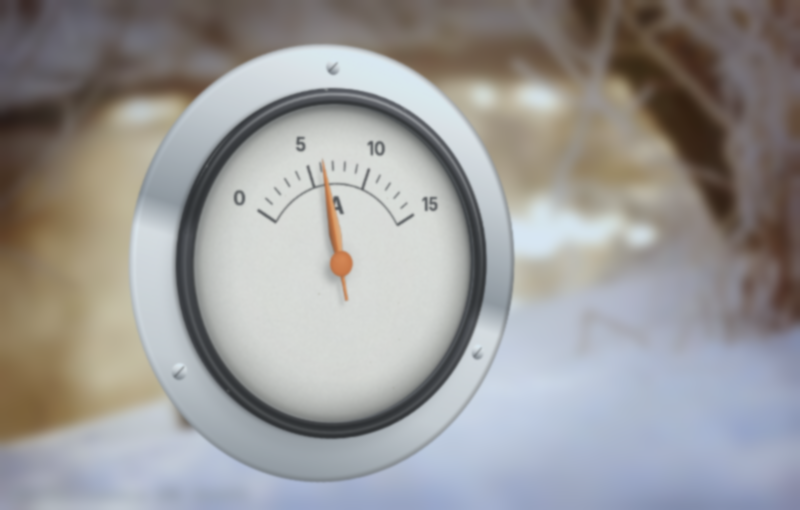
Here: 6 A
